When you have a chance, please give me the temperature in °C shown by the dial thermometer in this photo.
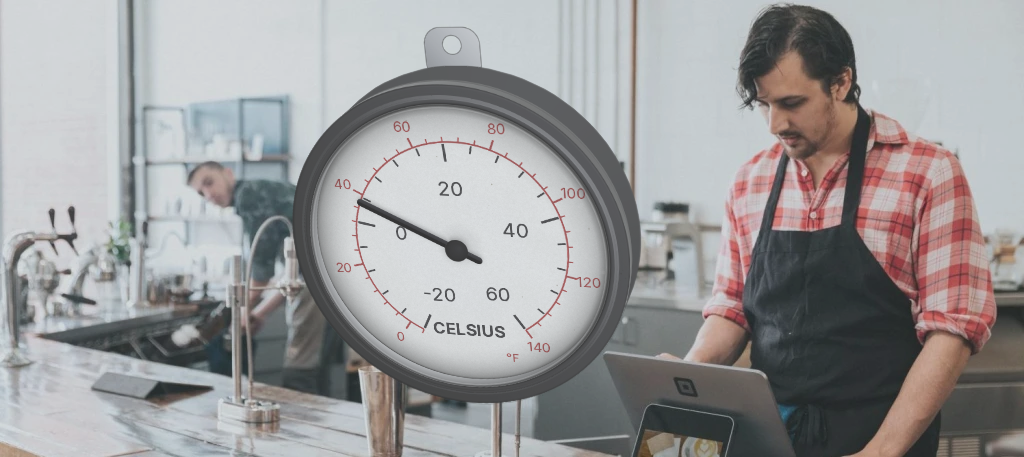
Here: 4 °C
